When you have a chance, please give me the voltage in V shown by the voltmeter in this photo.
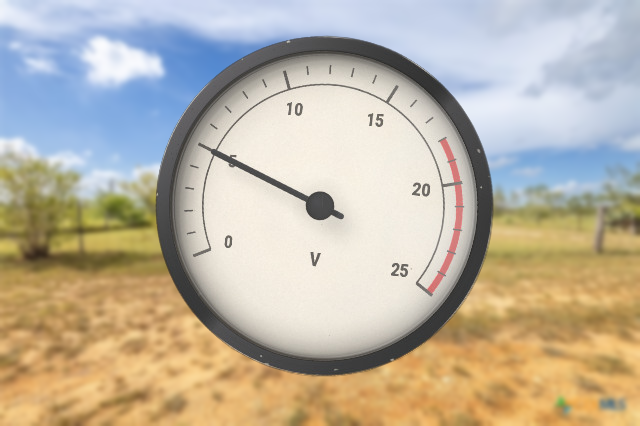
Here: 5 V
